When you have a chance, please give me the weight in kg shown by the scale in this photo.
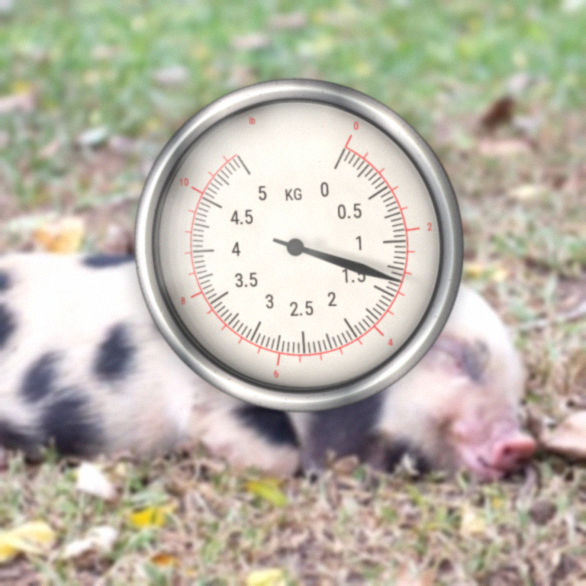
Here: 1.35 kg
